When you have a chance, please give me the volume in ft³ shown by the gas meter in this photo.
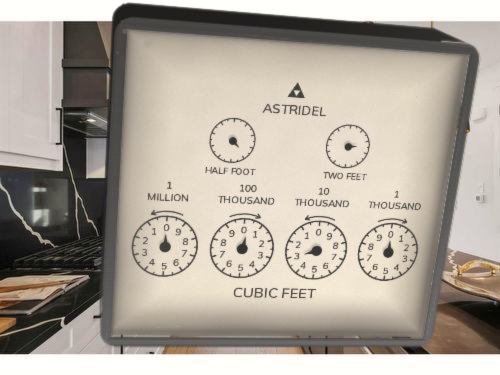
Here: 3000 ft³
